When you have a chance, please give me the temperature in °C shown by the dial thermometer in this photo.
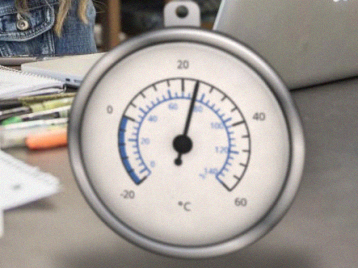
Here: 24 °C
